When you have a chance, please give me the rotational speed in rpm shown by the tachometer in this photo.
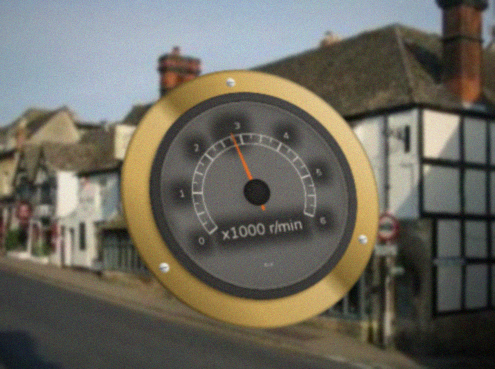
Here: 2750 rpm
